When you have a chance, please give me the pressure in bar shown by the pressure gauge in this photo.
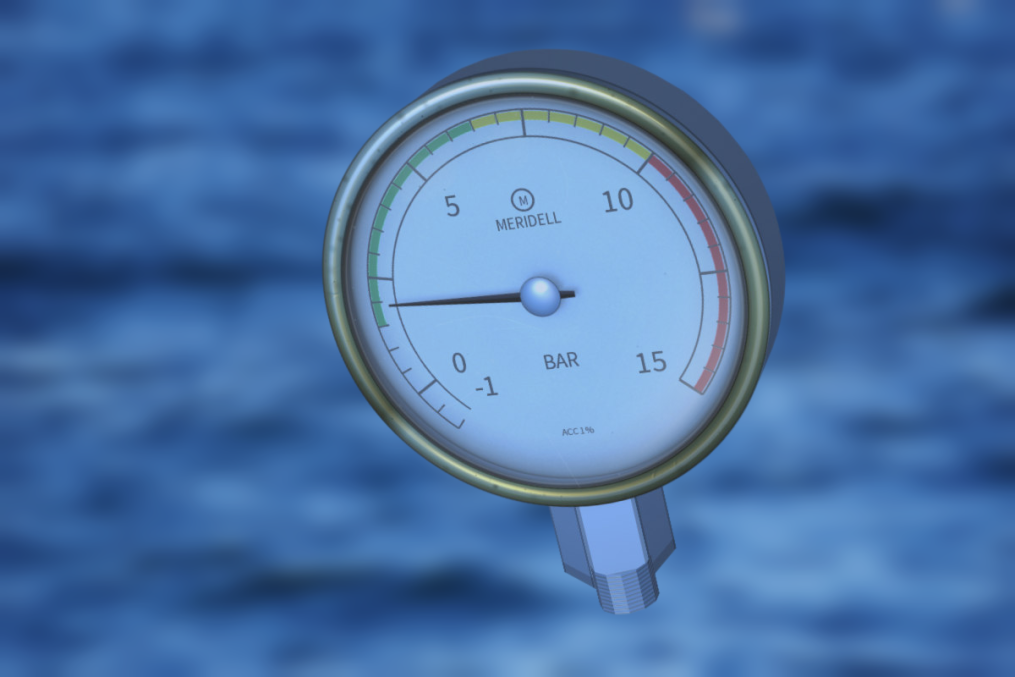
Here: 2 bar
